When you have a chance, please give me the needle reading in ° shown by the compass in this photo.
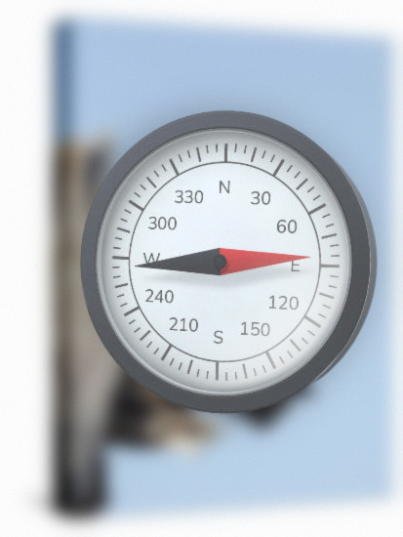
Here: 85 °
